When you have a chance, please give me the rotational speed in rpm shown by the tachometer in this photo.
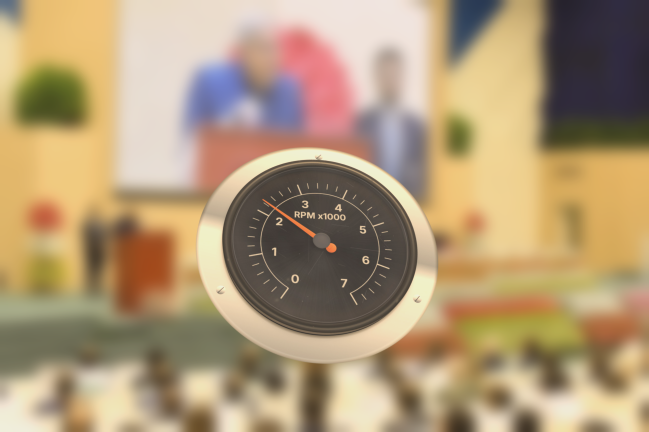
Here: 2200 rpm
